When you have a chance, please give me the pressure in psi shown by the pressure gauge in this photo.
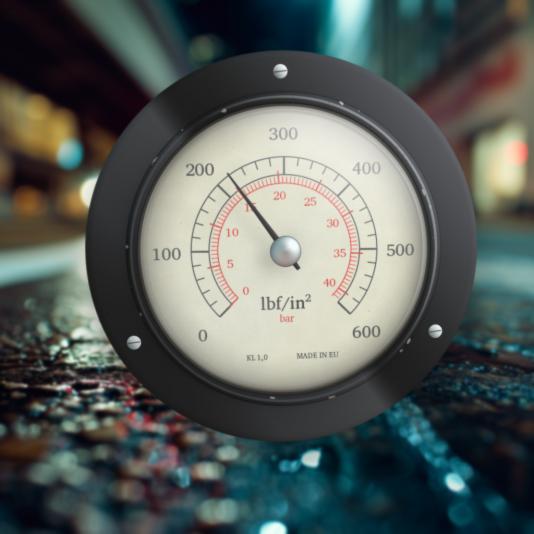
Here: 220 psi
